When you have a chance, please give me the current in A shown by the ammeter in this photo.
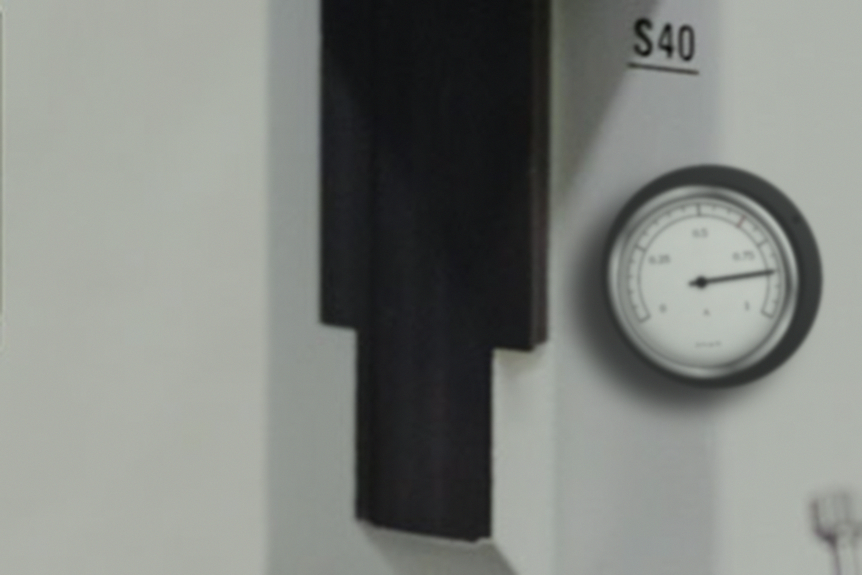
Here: 0.85 A
